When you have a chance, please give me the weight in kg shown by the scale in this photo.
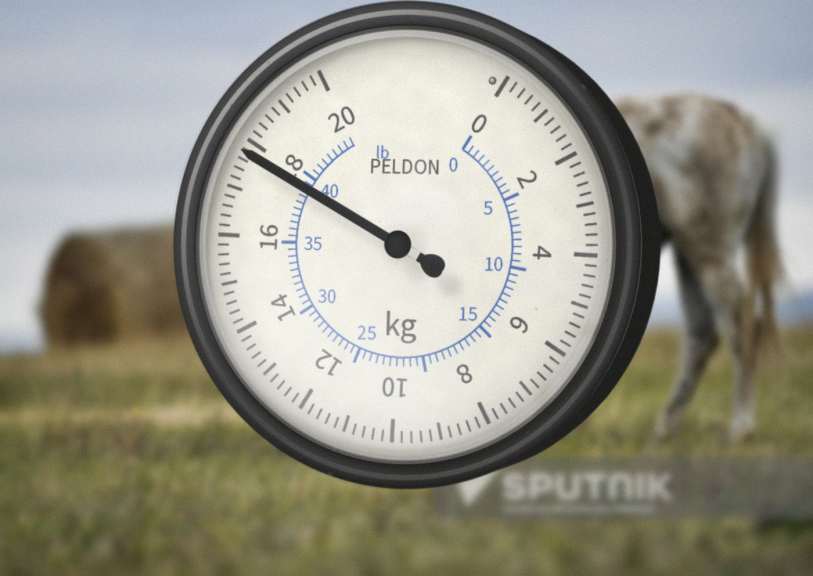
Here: 17.8 kg
